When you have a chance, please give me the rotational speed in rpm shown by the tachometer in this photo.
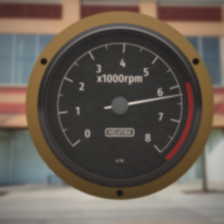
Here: 6250 rpm
